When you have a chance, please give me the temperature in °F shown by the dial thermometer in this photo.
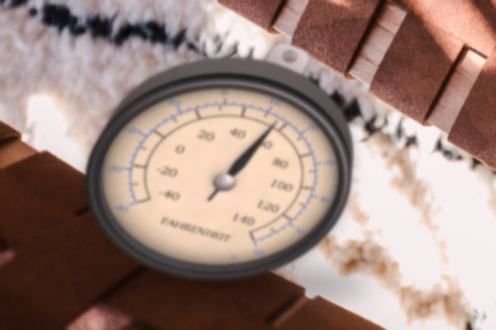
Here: 55 °F
